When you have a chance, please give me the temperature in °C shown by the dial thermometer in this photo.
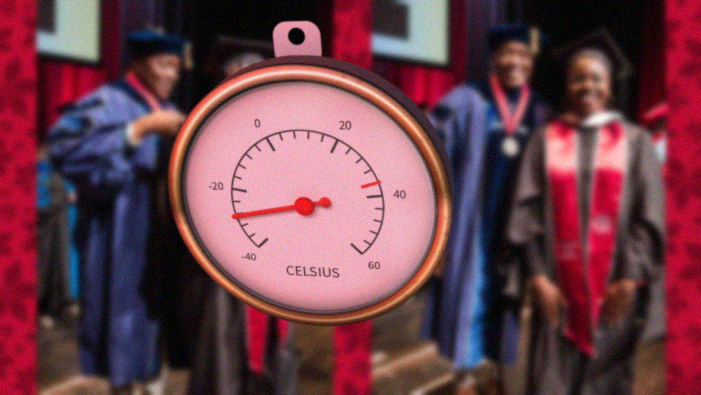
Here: -28 °C
